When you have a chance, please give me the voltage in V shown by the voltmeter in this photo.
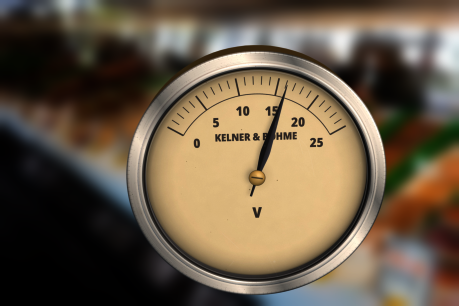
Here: 16 V
